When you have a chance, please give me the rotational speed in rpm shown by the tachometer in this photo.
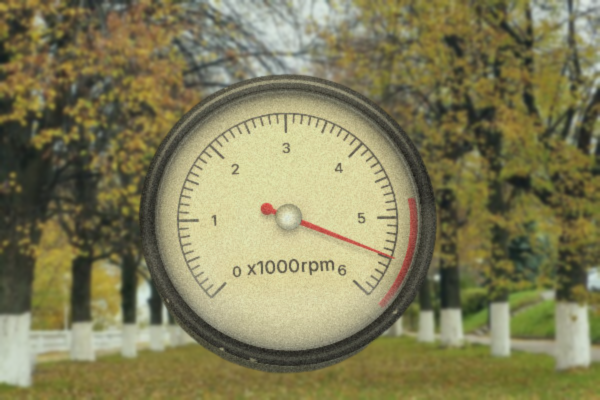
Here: 5500 rpm
